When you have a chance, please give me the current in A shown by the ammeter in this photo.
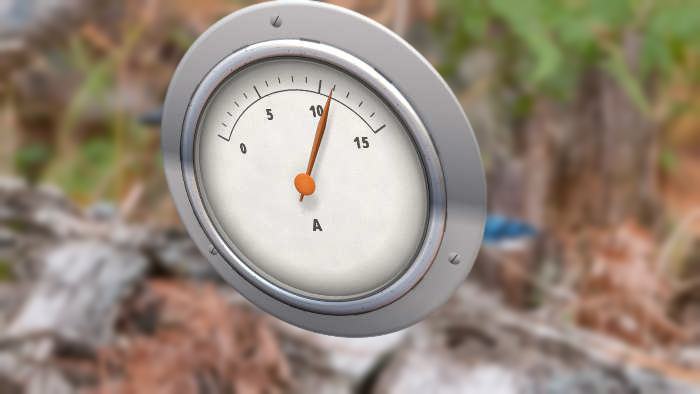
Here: 11 A
